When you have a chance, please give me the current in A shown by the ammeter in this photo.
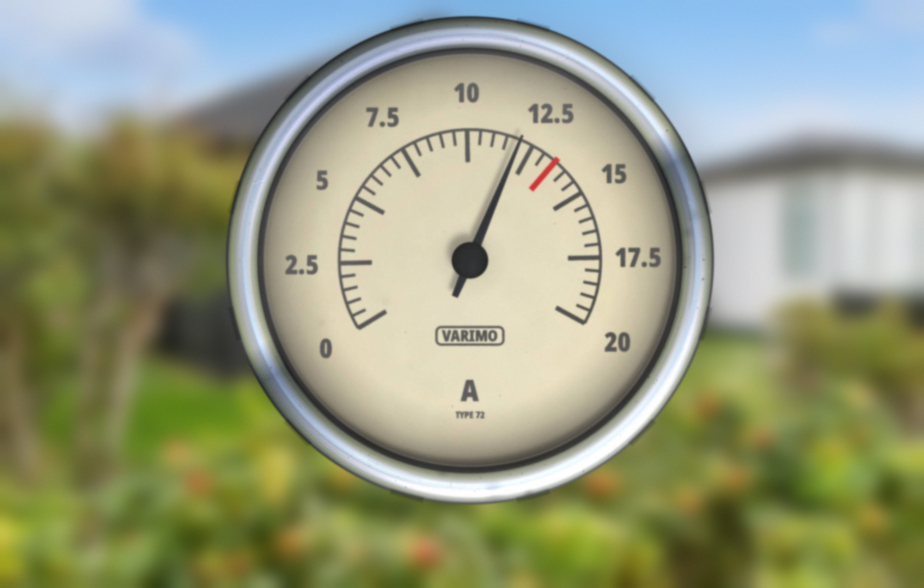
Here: 12 A
